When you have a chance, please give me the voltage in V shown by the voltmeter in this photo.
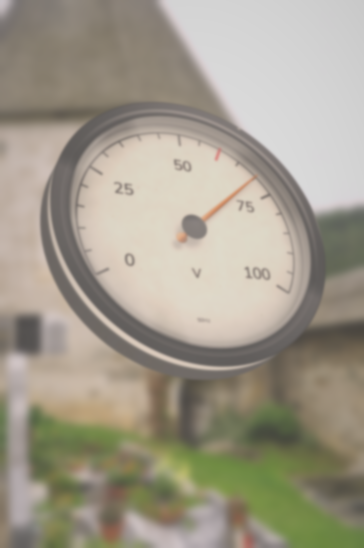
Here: 70 V
